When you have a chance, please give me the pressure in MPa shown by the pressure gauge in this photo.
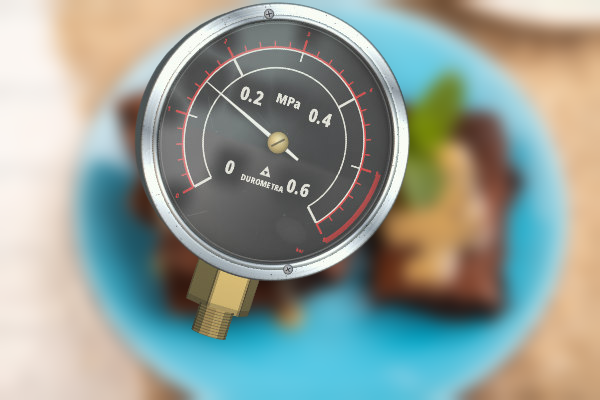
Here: 0.15 MPa
